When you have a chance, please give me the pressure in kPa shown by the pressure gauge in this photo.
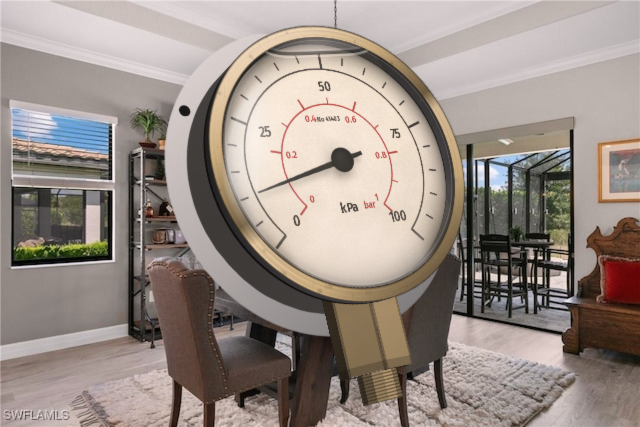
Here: 10 kPa
